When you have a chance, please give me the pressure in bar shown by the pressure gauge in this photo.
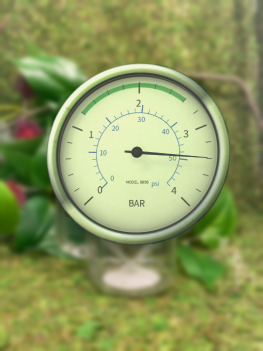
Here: 3.4 bar
